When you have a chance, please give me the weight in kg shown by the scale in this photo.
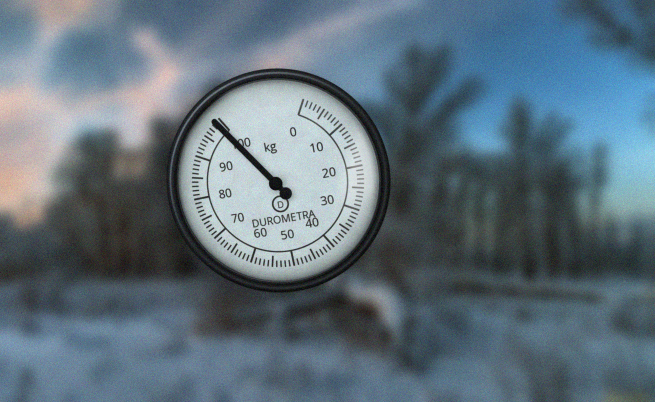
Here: 99 kg
